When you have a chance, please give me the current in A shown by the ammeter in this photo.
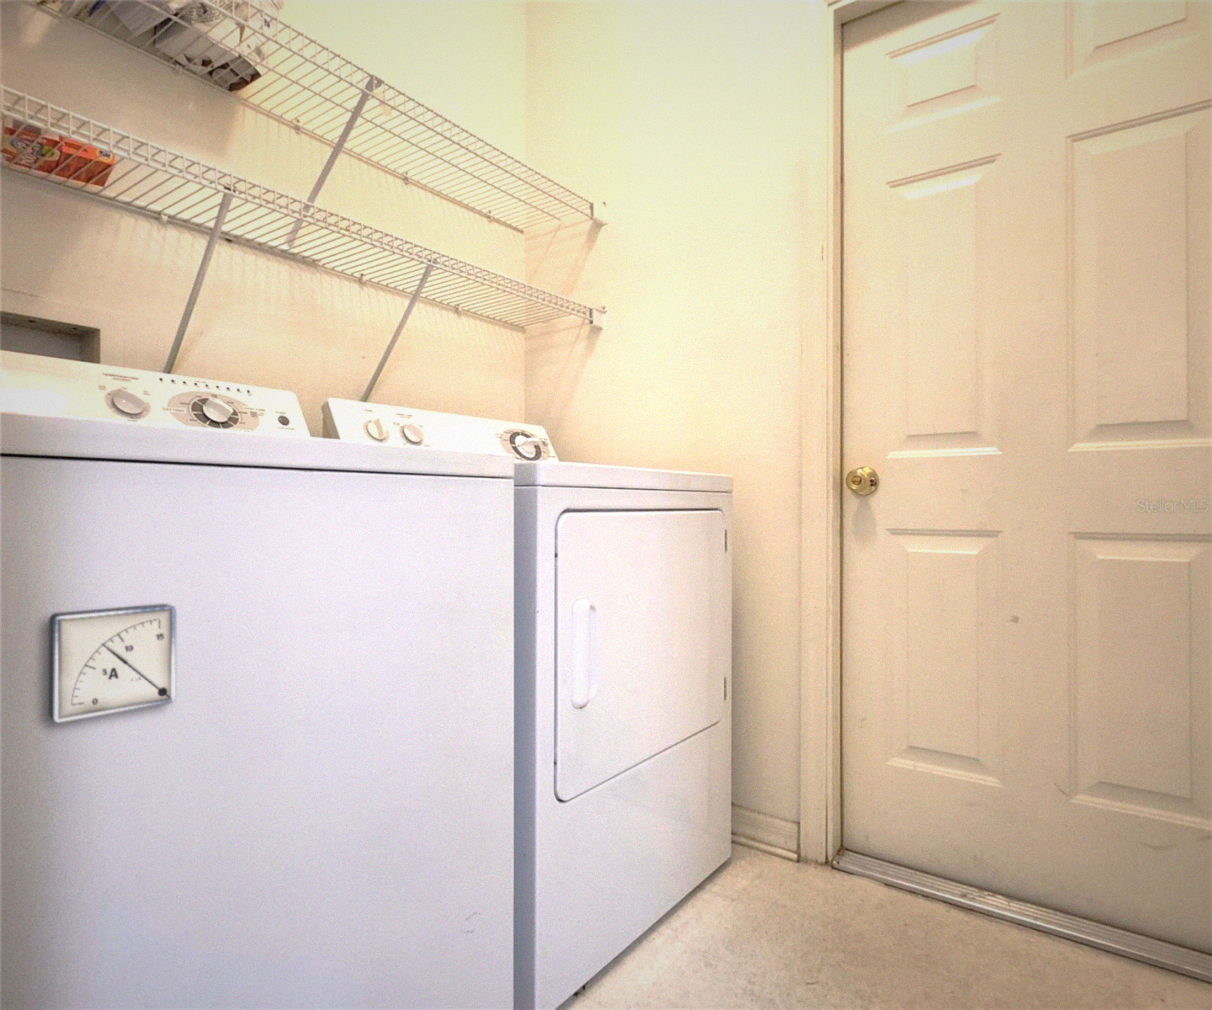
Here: 8 A
